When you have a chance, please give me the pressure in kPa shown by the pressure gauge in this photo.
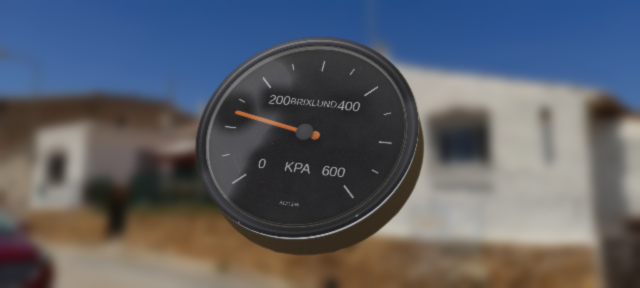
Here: 125 kPa
